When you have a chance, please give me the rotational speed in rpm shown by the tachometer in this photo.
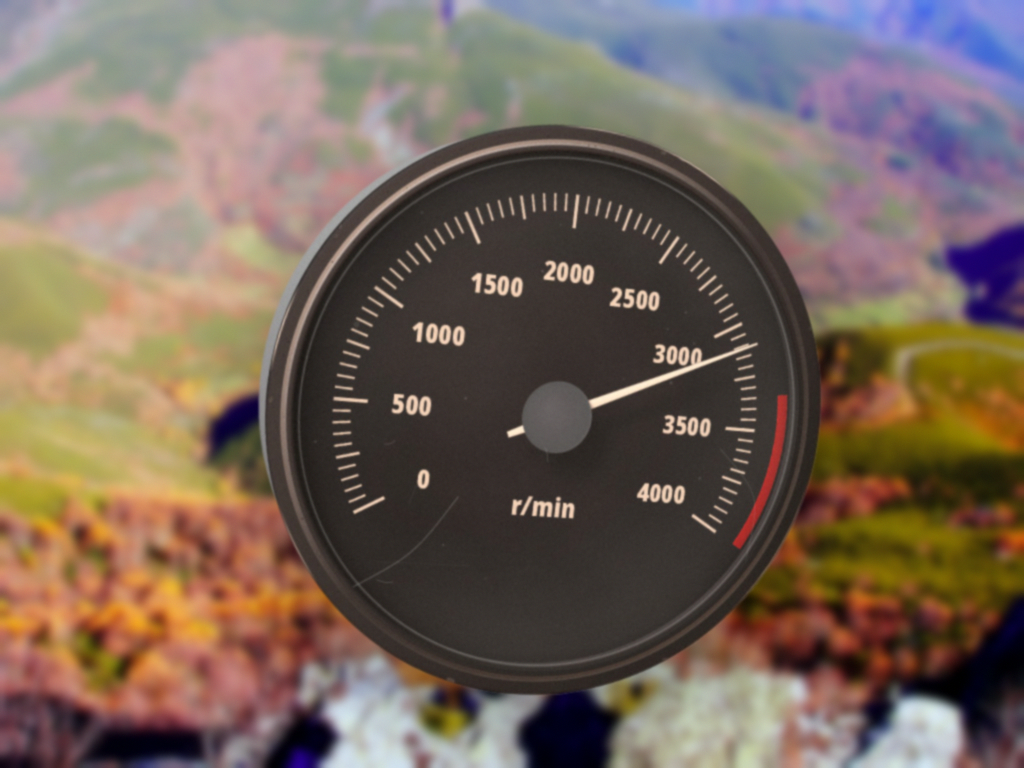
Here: 3100 rpm
